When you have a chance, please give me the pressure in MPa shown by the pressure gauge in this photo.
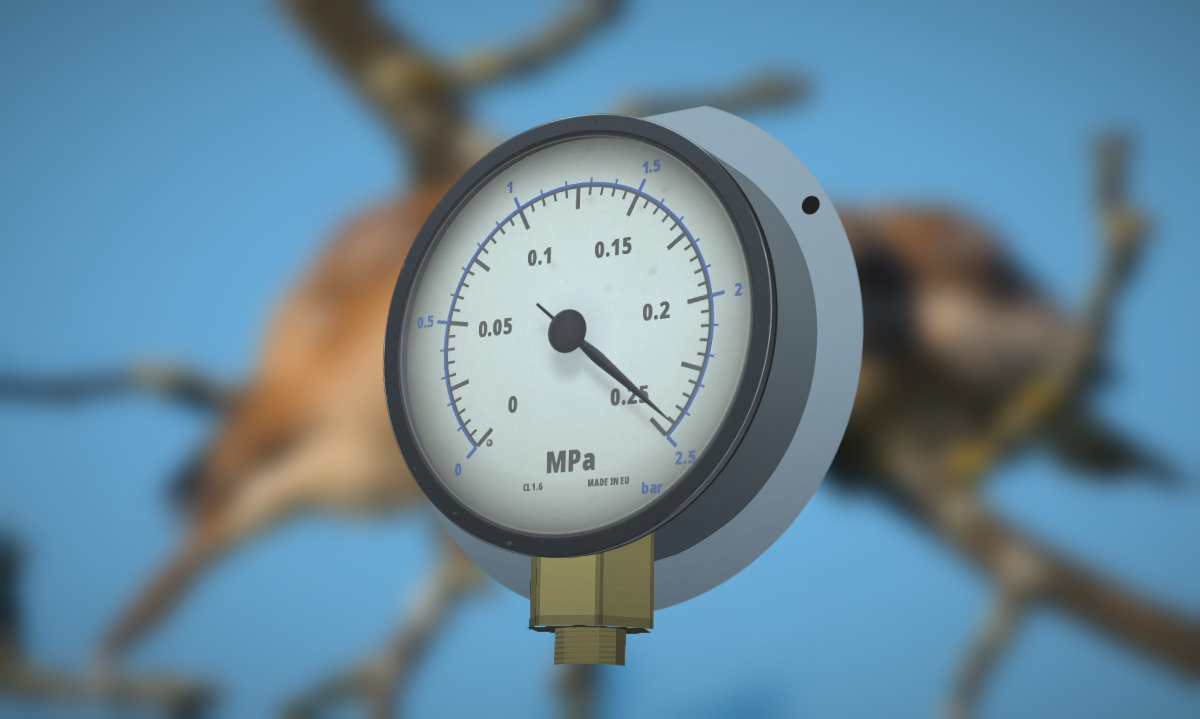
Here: 0.245 MPa
